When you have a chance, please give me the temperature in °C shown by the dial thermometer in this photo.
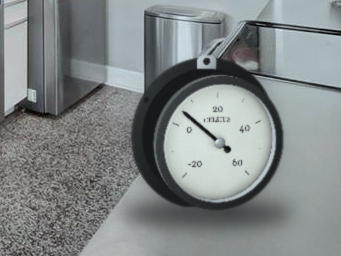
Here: 5 °C
